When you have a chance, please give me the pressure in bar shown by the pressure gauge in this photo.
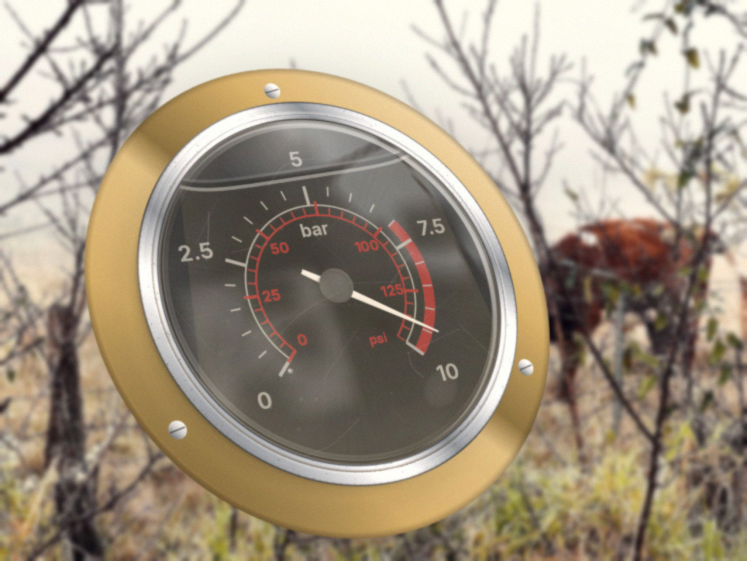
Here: 9.5 bar
